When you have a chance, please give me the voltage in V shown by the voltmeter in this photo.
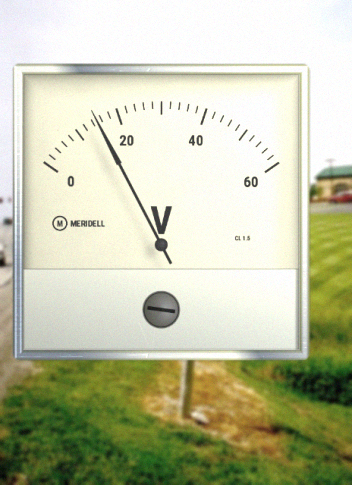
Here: 15 V
